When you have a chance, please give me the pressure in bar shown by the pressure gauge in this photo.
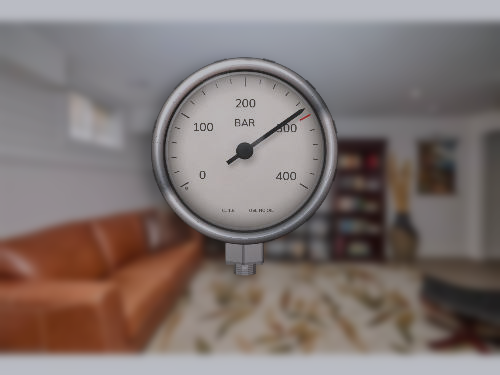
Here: 290 bar
